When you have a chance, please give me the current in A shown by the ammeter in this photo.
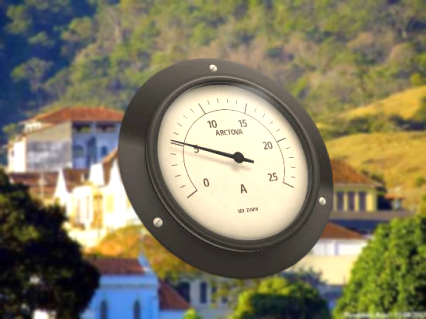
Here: 5 A
